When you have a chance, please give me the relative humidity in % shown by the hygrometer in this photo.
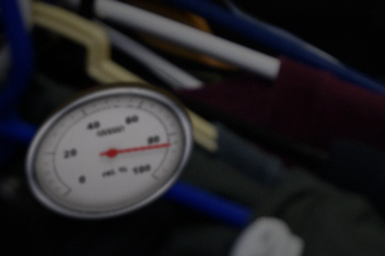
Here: 84 %
